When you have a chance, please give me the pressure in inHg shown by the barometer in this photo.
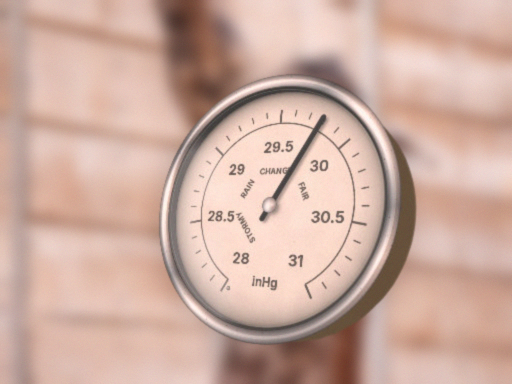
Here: 29.8 inHg
